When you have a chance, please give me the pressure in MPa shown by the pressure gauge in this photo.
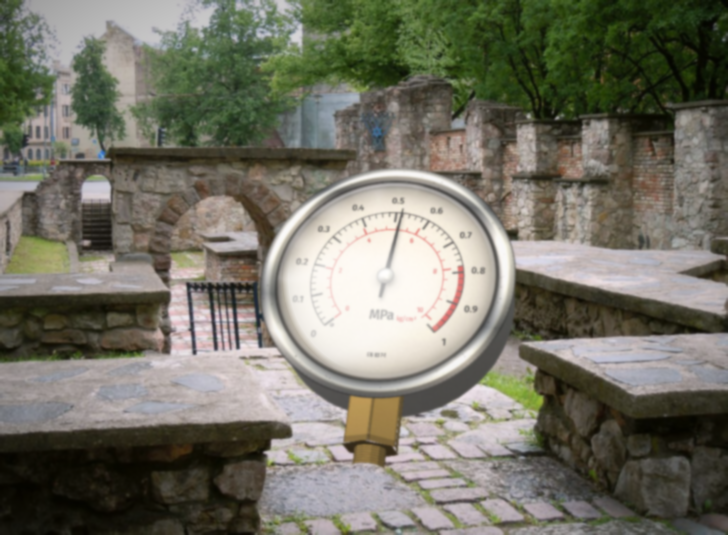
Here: 0.52 MPa
